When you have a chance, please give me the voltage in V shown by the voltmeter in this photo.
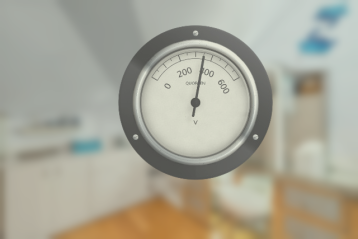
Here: 350 V
